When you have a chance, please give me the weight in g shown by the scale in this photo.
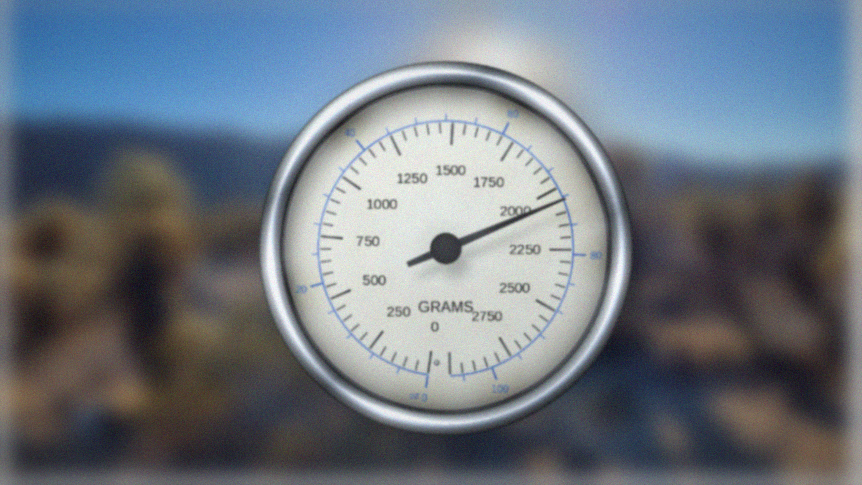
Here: 2050 g
